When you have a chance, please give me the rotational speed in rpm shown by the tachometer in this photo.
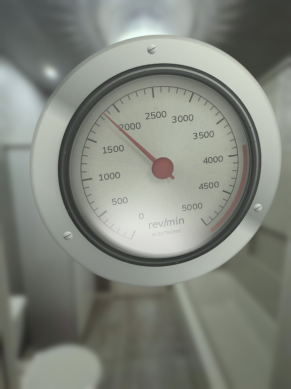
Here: 1850 rpm
